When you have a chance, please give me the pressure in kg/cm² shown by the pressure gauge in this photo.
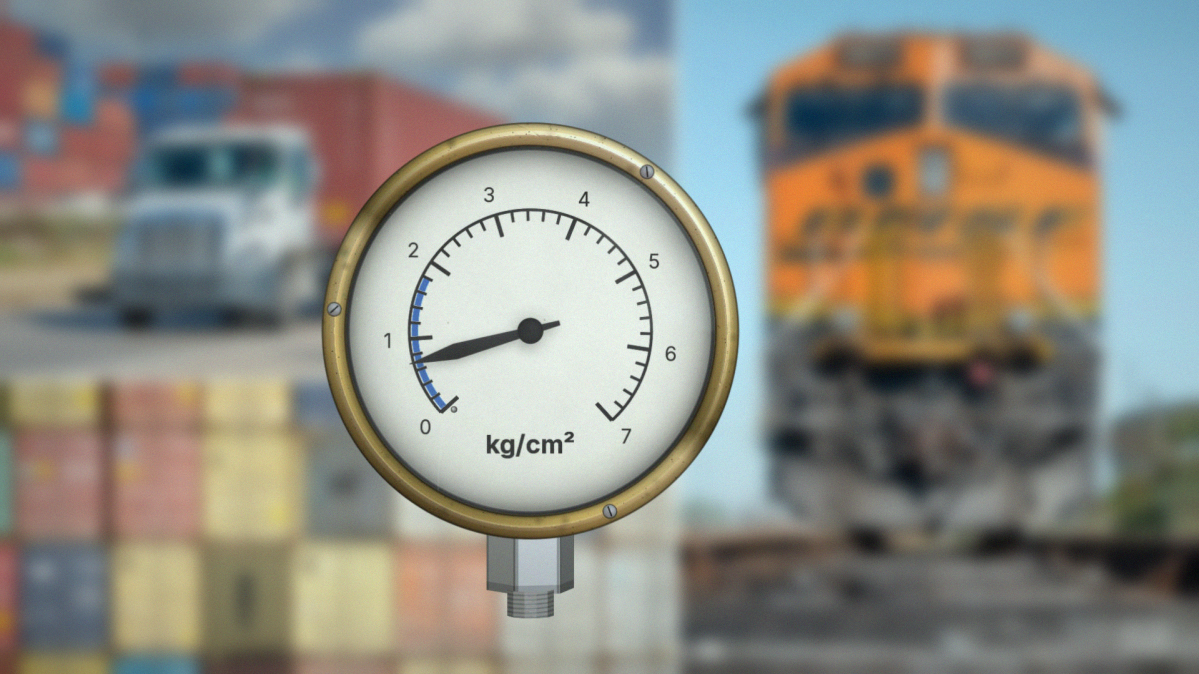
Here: 0.7 kg/cm²
